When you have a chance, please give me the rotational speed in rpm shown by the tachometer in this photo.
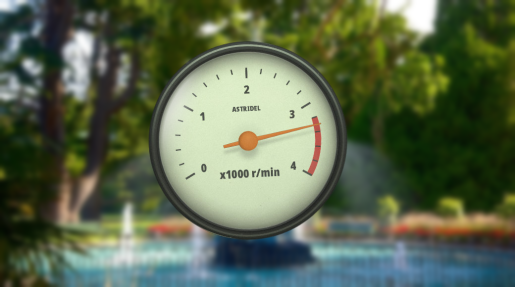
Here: 3300 rpm
